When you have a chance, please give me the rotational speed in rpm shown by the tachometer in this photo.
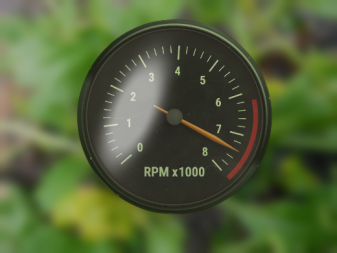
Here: 7400 rpm
